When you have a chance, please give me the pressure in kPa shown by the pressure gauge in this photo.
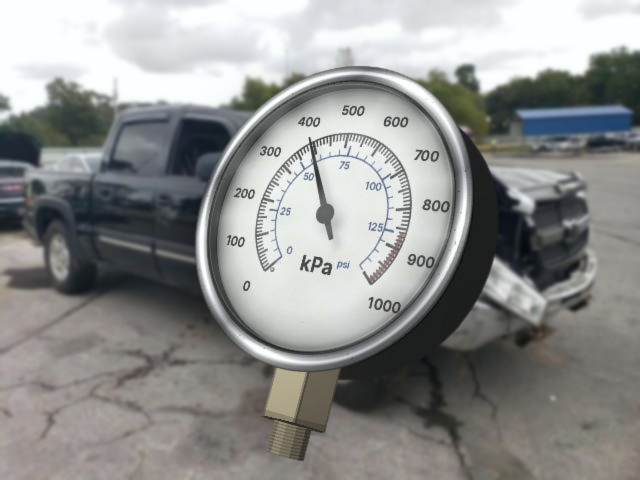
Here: 400 kPa
